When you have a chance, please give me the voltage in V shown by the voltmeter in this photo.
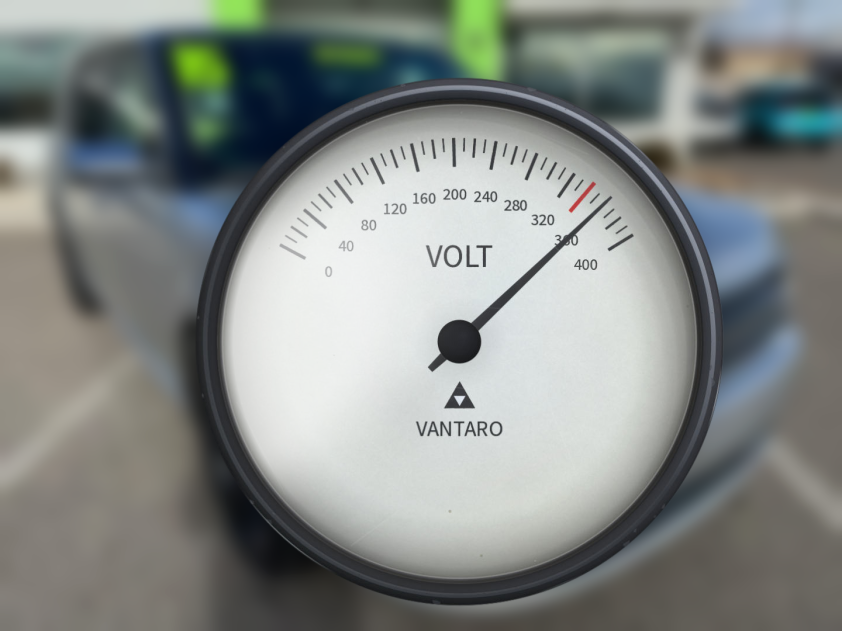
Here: 360 V
